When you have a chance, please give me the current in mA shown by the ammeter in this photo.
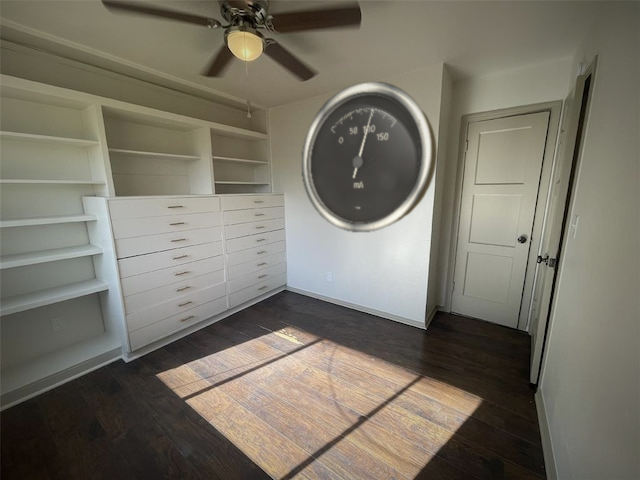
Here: 100 mA
